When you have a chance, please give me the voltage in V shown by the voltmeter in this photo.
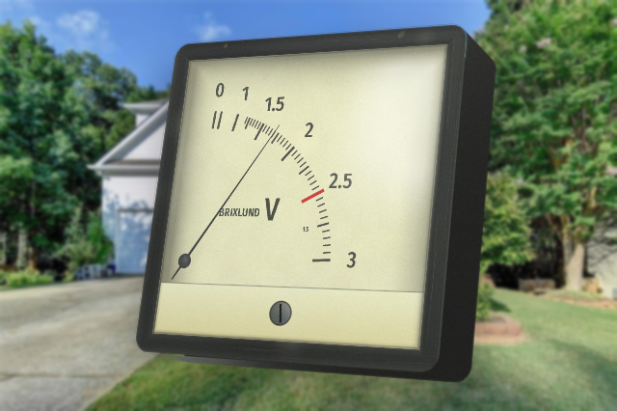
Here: 1.75 V
